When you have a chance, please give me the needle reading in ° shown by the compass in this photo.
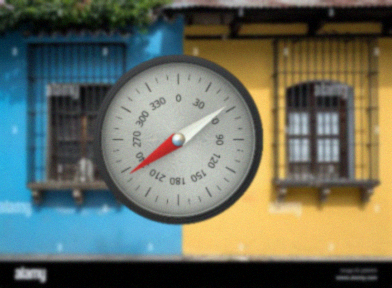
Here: 235 °
